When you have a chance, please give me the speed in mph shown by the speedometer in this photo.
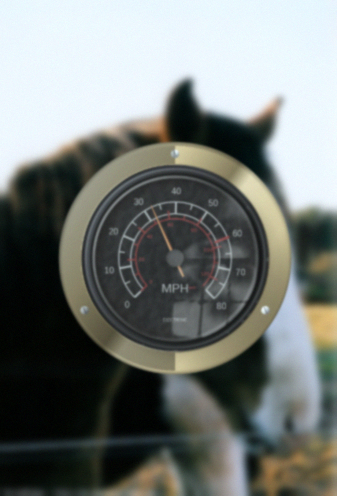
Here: 32.5 mph
